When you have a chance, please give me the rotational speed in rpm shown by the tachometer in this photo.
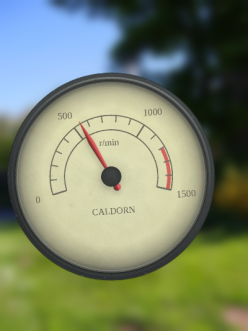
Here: 550 rpm
